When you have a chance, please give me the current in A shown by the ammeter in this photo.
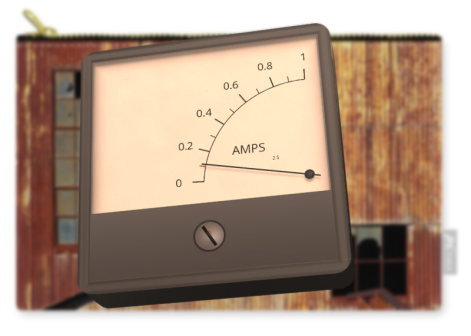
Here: 0.1 A
